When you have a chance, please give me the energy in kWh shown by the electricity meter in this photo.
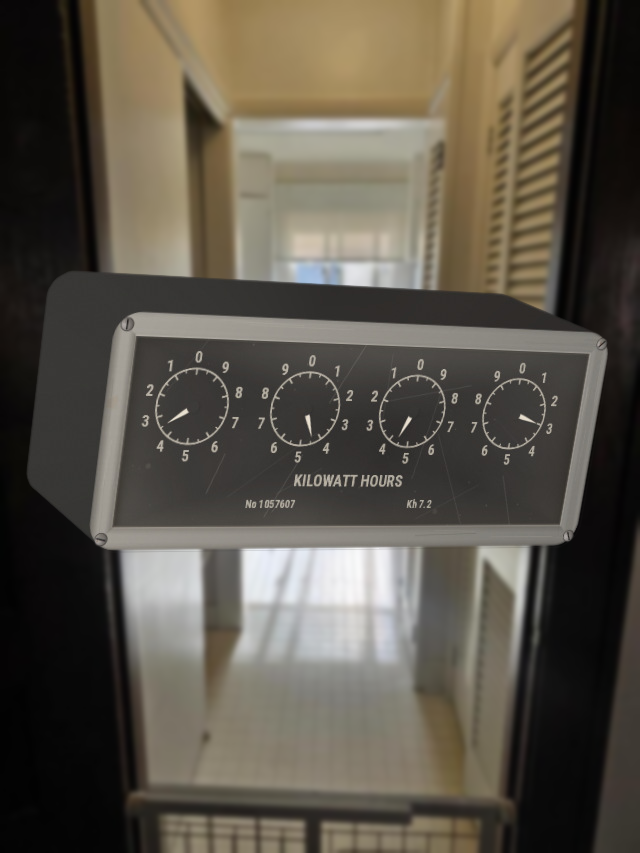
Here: 3443 kWh
